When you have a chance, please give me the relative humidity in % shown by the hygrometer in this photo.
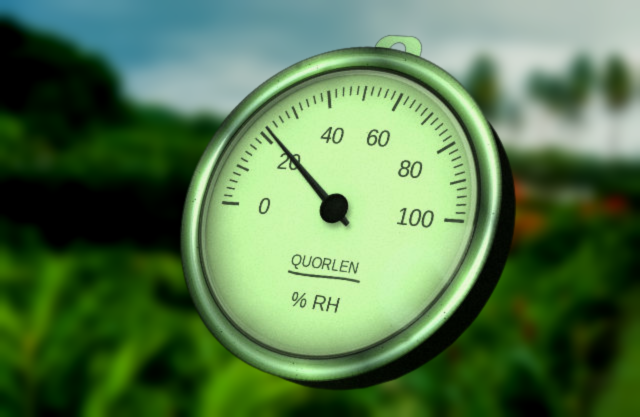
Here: 22 %
